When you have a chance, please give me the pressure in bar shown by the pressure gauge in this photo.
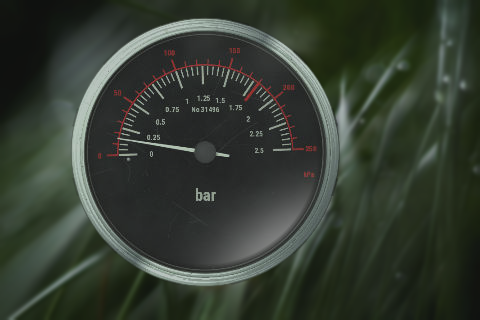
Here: 0.15 bar
